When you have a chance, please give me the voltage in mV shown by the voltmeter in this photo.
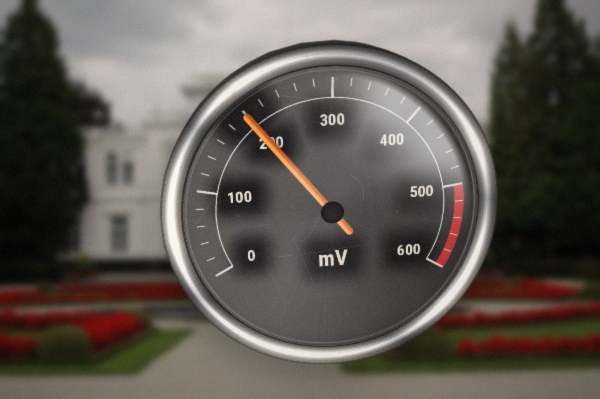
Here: 200 mV
